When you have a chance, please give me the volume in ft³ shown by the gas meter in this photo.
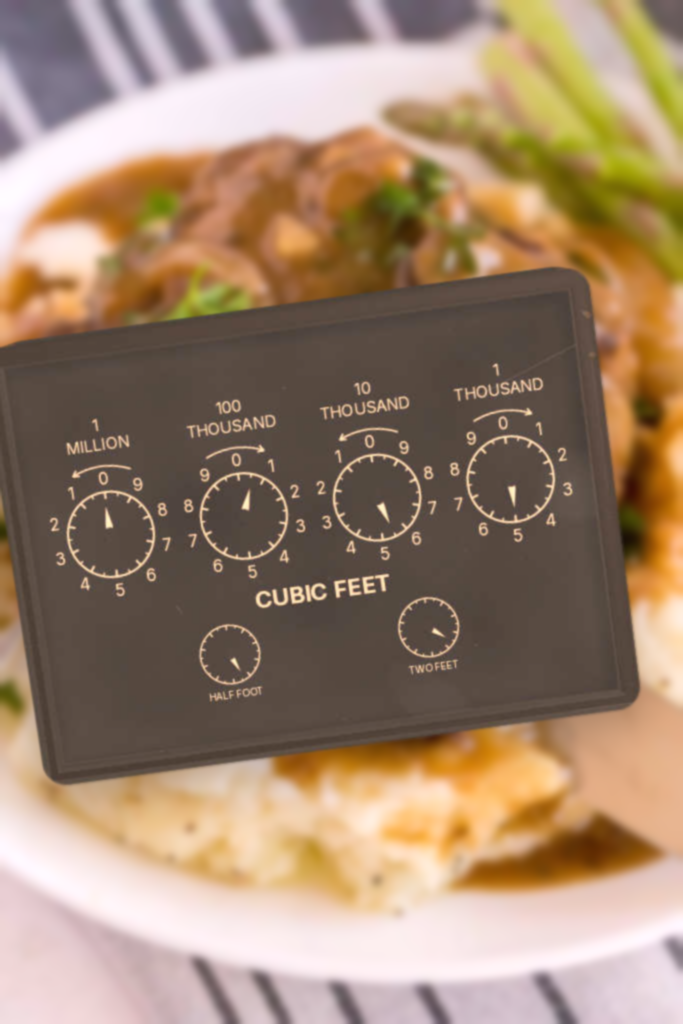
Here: 5500 ft³
